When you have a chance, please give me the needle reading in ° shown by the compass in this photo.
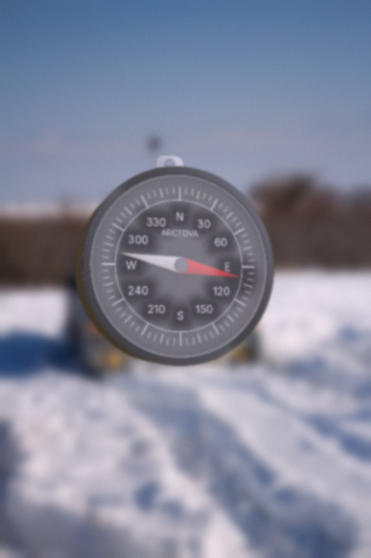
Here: 100 °
